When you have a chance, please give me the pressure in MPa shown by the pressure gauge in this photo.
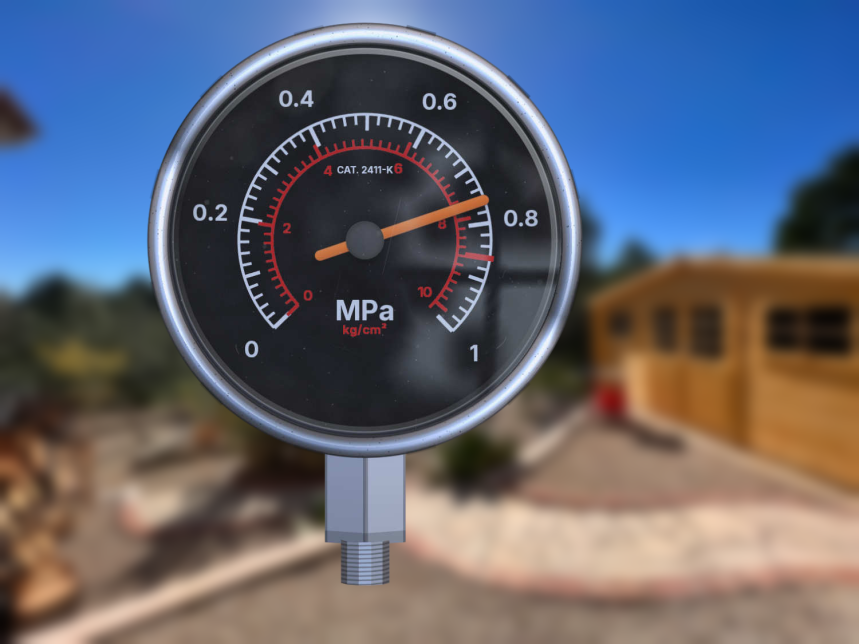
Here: 0.76 MPa
